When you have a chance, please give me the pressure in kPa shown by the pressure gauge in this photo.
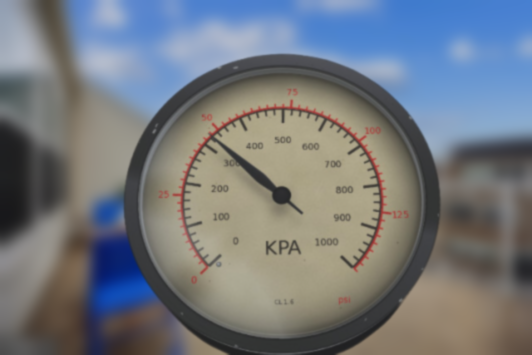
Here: 320 kPa
